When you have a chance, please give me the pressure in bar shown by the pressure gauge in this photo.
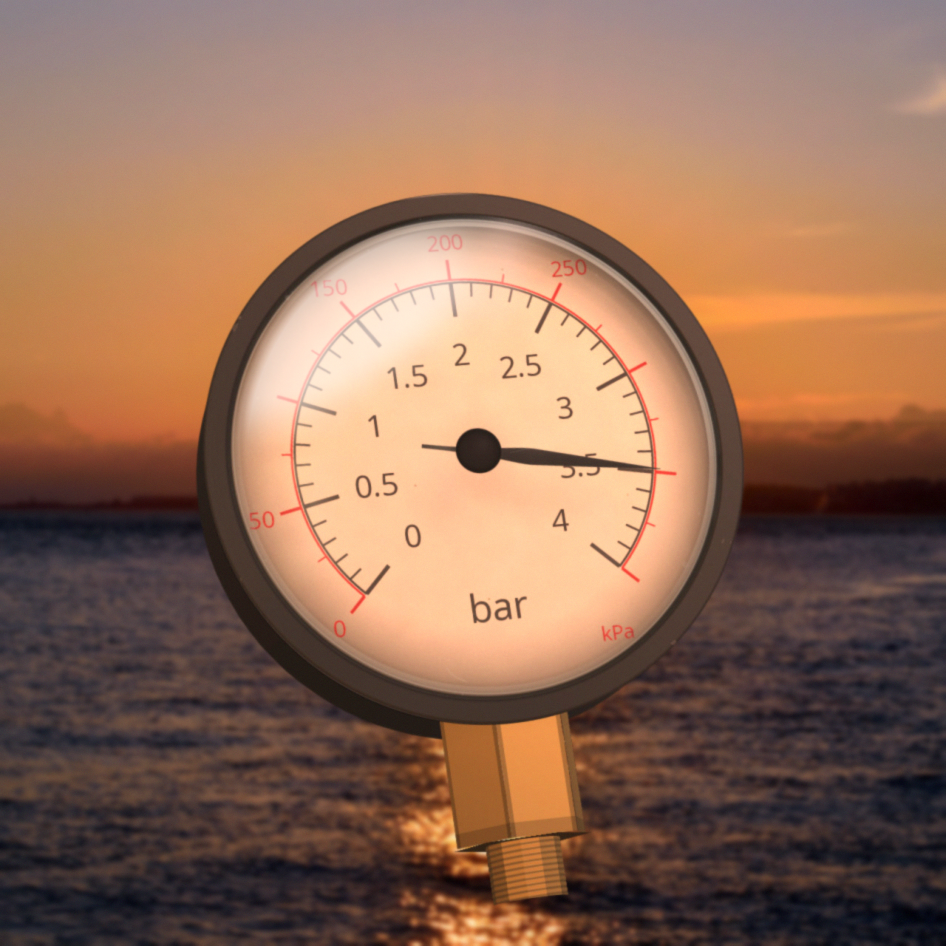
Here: 3.5 bar
